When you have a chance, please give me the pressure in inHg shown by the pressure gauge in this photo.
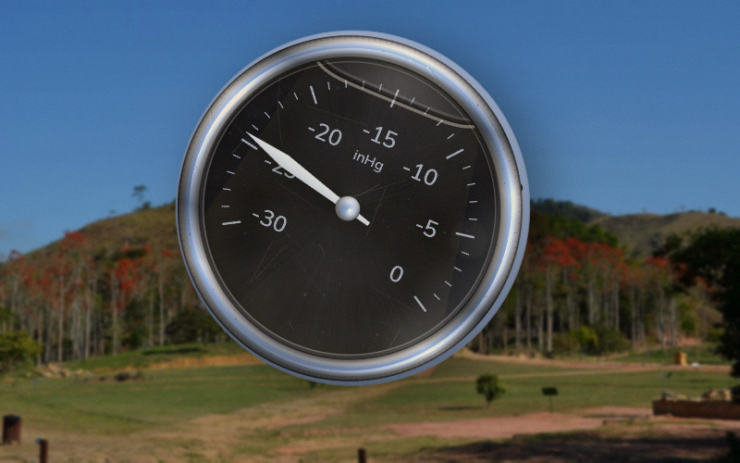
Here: -24.5 inHg
